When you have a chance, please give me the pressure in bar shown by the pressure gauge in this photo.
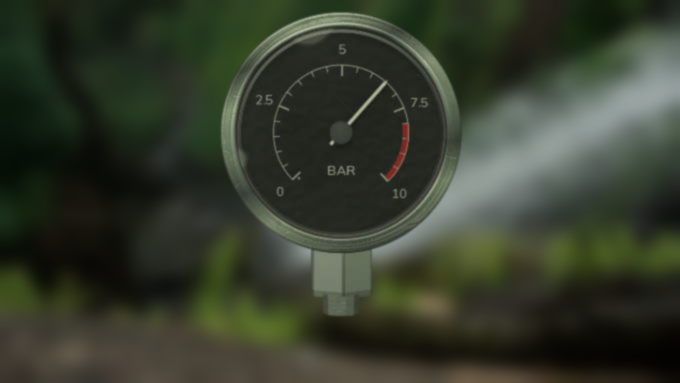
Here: 6.5 bar
